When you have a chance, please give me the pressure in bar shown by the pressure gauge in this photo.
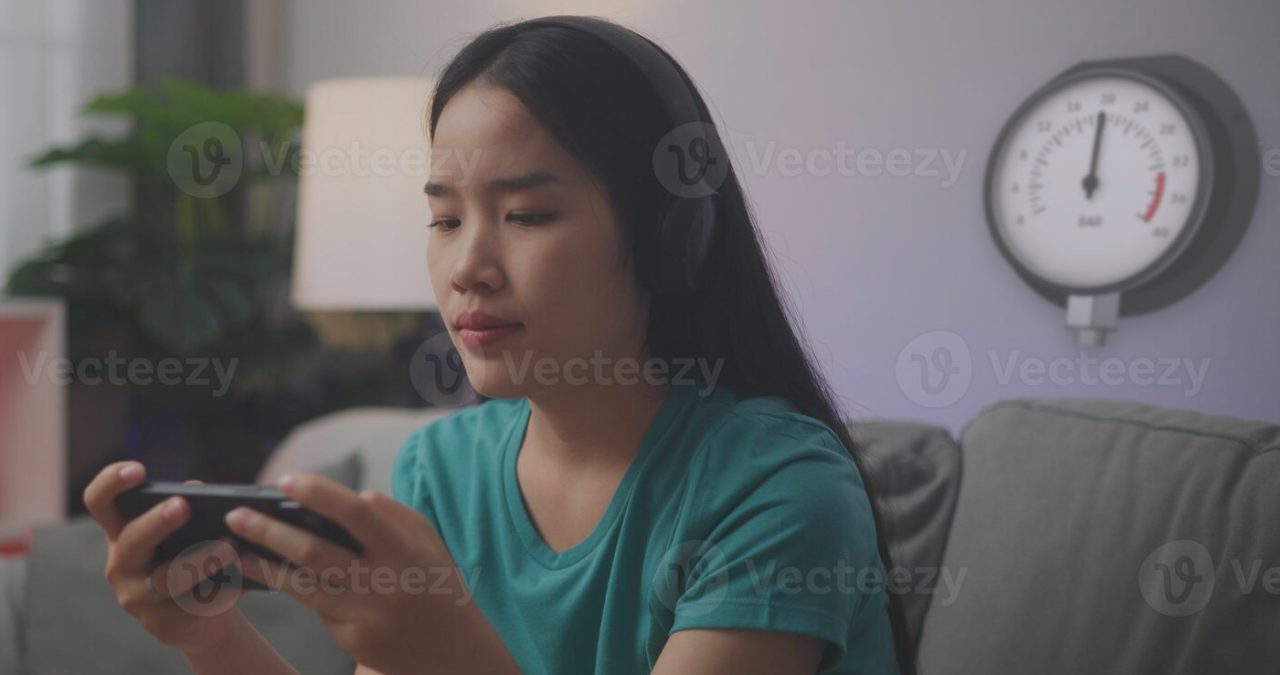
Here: 20 bar
